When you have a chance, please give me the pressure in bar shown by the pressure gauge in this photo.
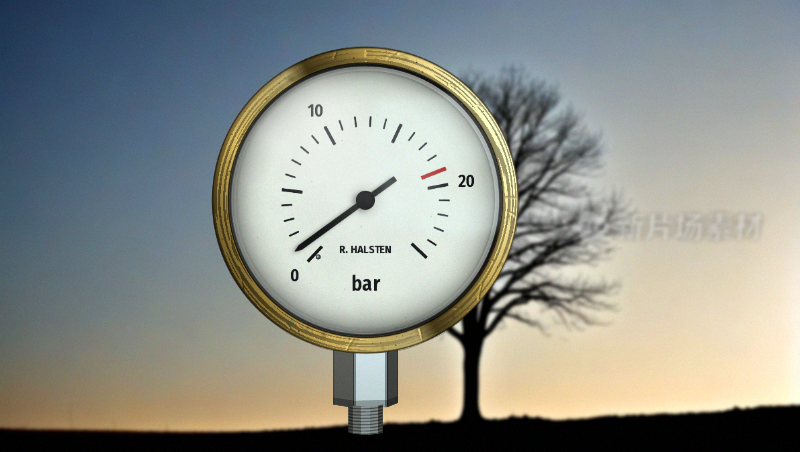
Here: 1 bar
